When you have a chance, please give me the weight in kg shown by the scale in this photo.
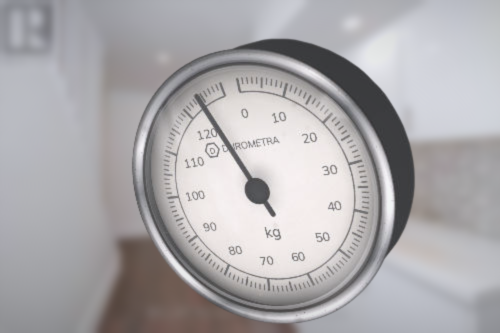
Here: 125 kg
